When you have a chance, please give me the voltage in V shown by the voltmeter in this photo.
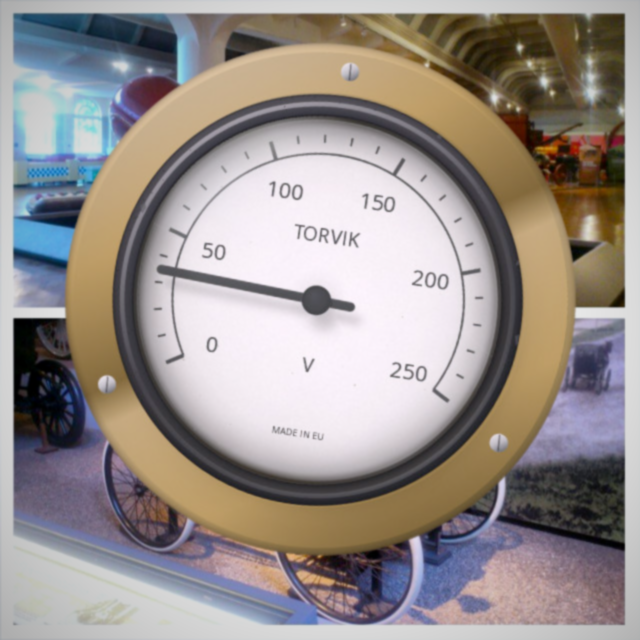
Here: 35 V
